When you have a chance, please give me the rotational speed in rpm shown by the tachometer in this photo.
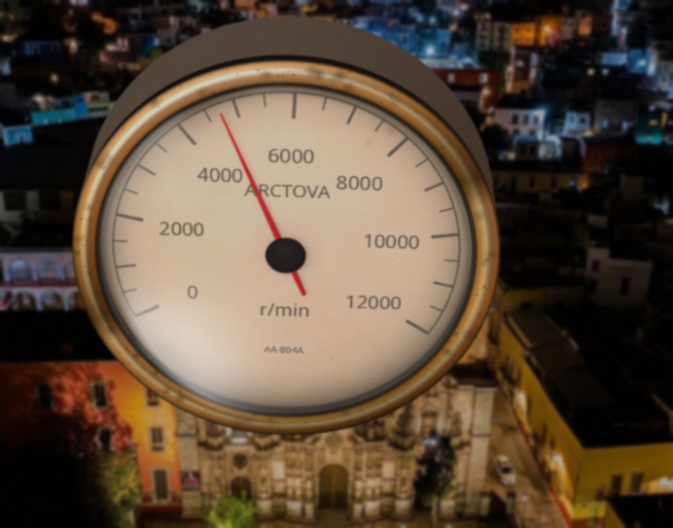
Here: 4750 rpm
